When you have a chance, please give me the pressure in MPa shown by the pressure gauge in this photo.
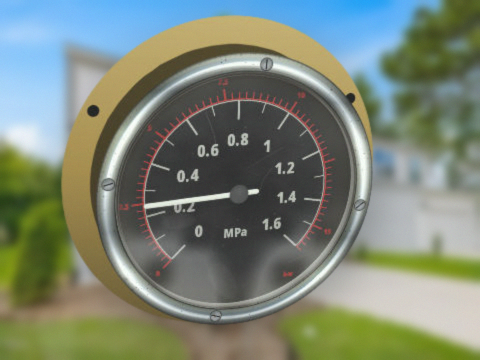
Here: 0.25 MPa
